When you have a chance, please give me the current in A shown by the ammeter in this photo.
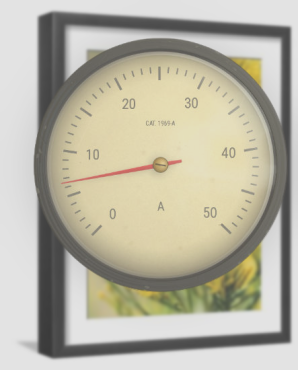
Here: 6.5 A
